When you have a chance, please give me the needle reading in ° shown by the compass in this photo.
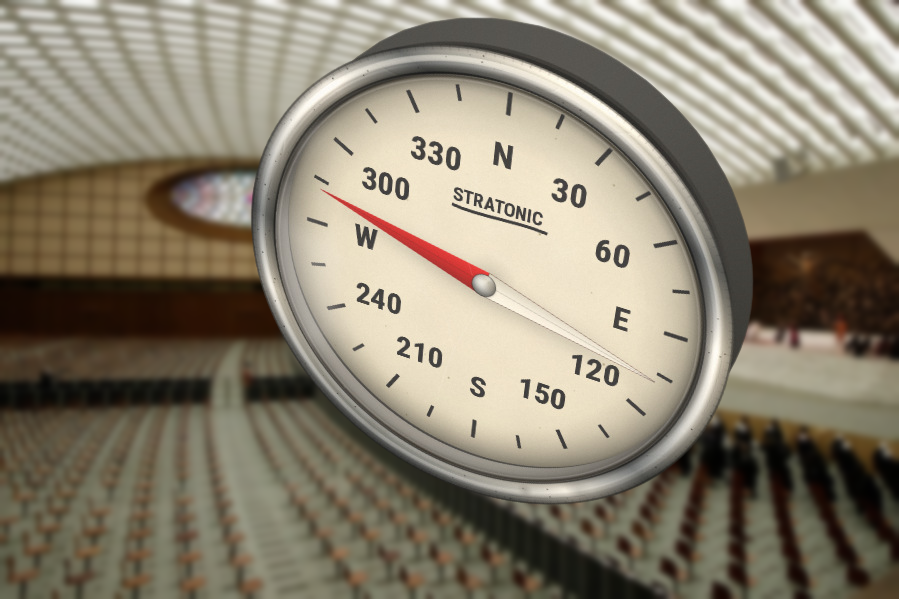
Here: 285 °
